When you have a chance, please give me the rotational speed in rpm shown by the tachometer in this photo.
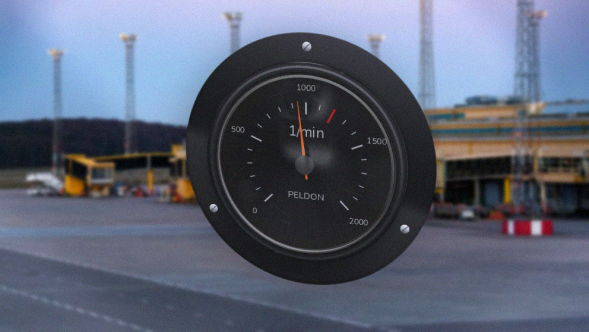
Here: 950 rpm
